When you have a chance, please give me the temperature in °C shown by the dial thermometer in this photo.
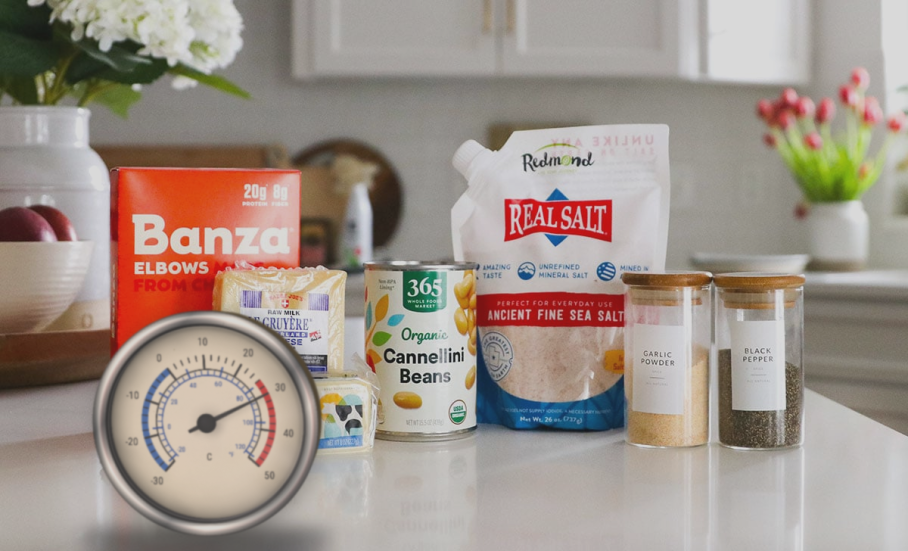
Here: 30 °C
